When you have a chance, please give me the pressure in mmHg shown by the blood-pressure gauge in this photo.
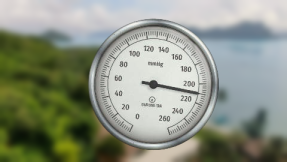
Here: 210 mmHg
